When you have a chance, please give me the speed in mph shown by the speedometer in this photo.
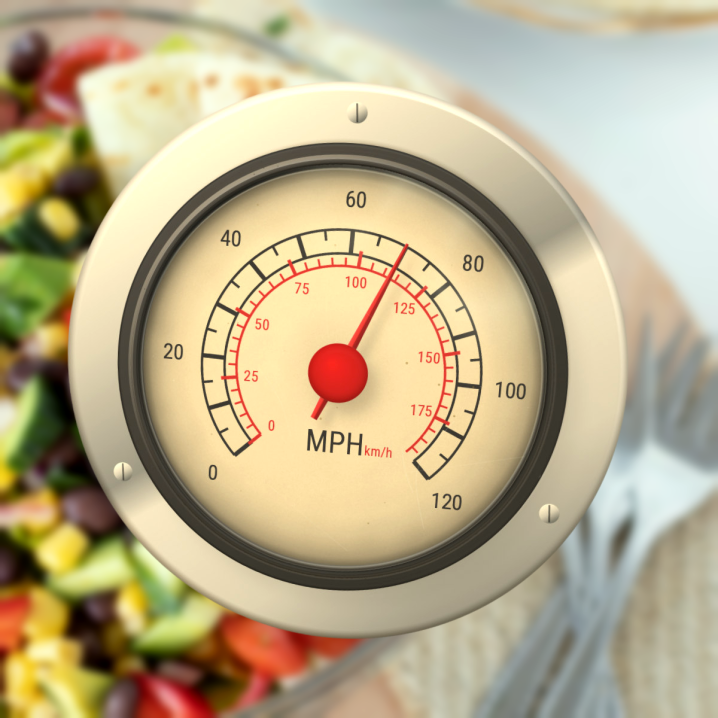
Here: 70 mph
